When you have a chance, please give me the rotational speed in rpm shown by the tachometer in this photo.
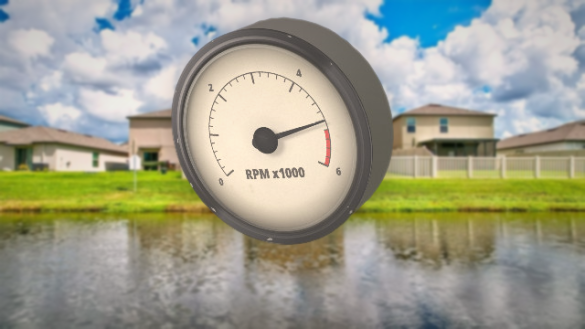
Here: 5000 rpm
